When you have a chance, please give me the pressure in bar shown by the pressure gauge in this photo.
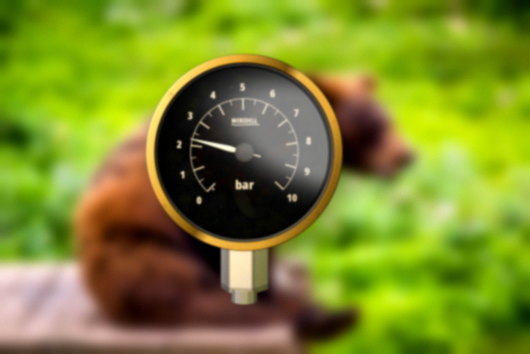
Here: 2.25 bar
